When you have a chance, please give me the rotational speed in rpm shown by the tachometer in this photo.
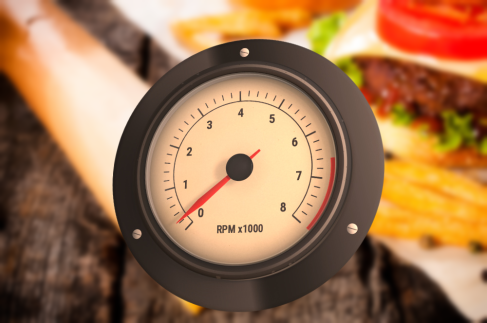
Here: 200 rpm
